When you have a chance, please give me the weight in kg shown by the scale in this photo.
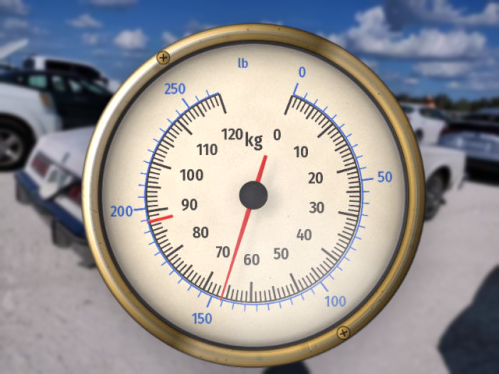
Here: 66 kg
